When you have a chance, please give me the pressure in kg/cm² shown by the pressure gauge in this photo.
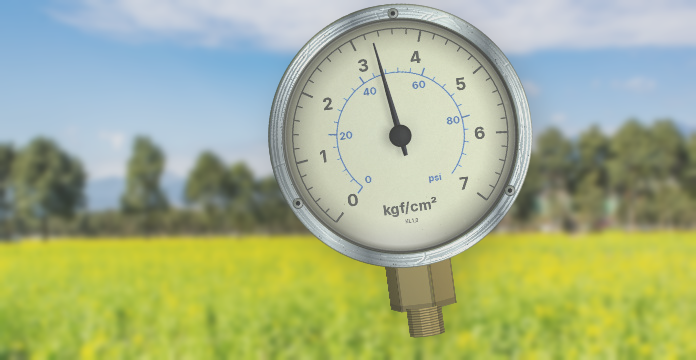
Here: 3.3 kg/cm²
